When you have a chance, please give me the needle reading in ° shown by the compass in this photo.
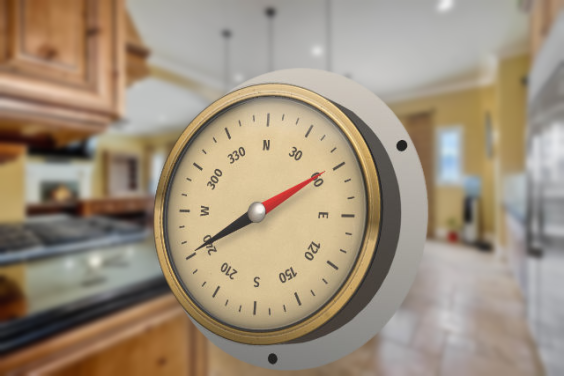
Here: 60 °
